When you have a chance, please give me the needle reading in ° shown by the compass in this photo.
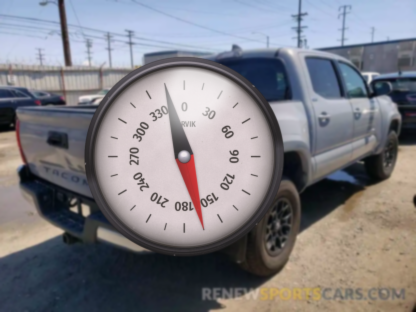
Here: 165 °
